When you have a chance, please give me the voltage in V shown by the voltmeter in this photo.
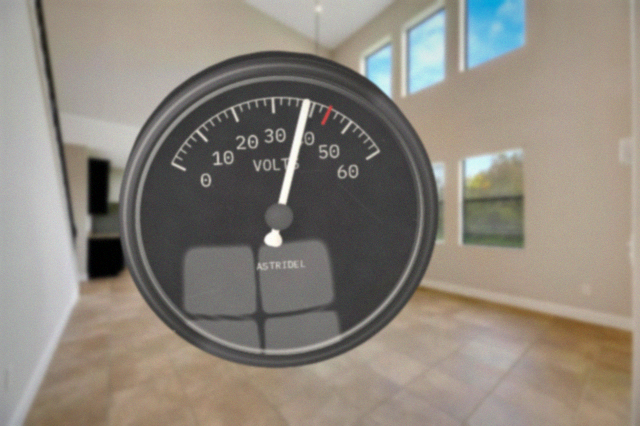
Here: 38 V
